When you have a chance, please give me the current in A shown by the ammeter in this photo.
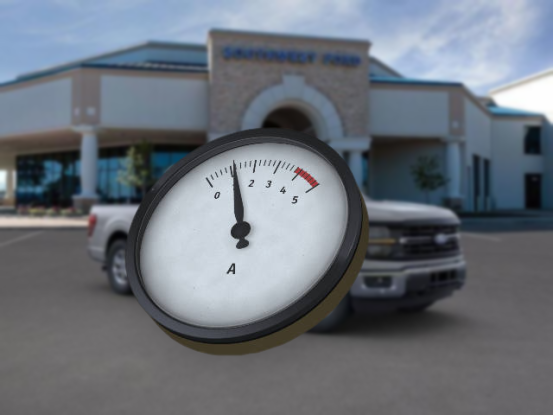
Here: 1.2 A
